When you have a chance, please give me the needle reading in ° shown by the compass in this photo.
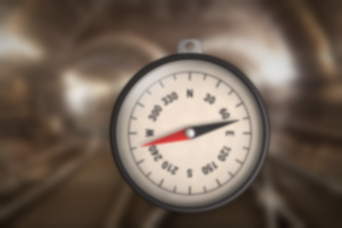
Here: 255 °
